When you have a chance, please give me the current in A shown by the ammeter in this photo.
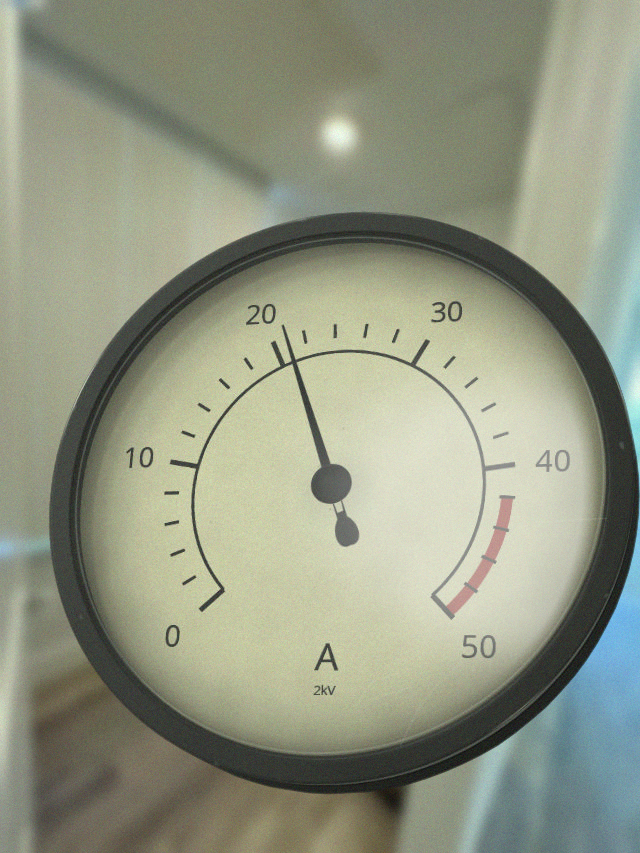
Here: 21 A
